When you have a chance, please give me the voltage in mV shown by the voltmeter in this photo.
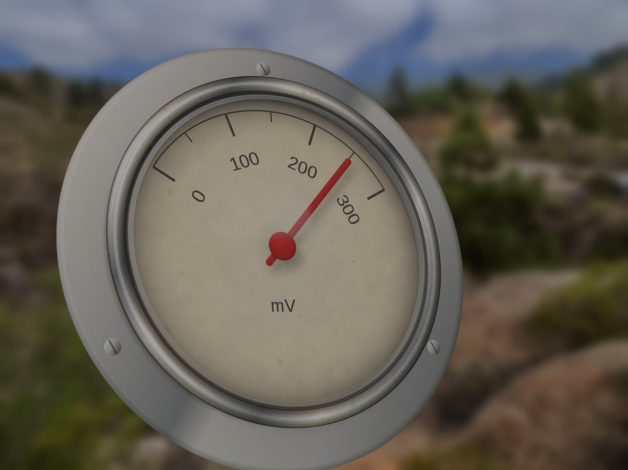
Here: 250 mV
